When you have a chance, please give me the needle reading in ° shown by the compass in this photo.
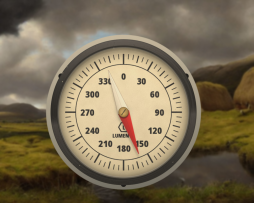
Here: 160 °
